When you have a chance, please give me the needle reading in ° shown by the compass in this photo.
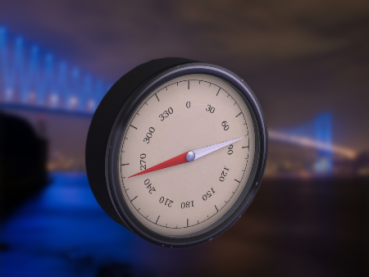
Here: 260 °
